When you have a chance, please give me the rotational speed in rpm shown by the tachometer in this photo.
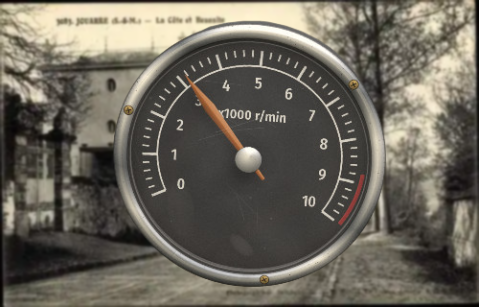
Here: 3200 rpm
